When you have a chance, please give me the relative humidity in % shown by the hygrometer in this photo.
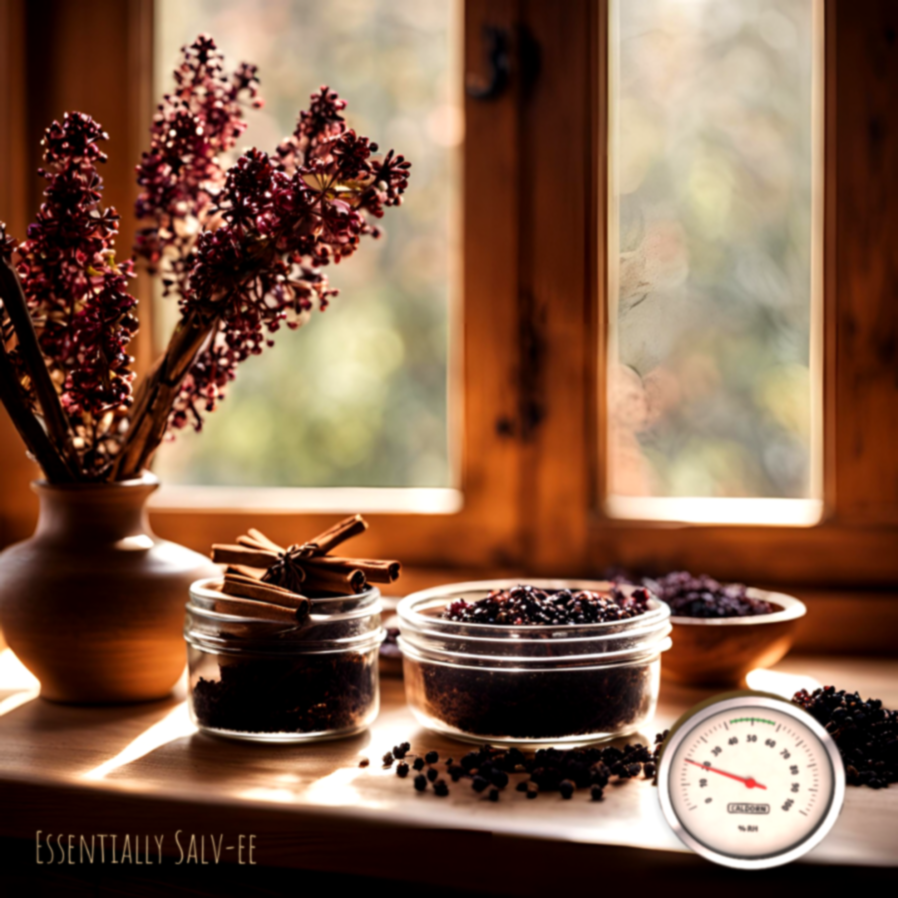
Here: 20 %
